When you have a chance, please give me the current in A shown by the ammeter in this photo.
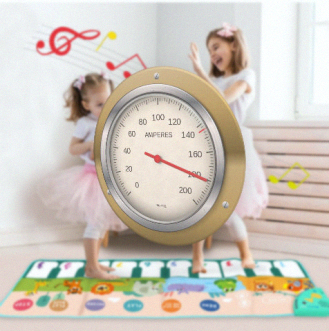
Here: 180 A
